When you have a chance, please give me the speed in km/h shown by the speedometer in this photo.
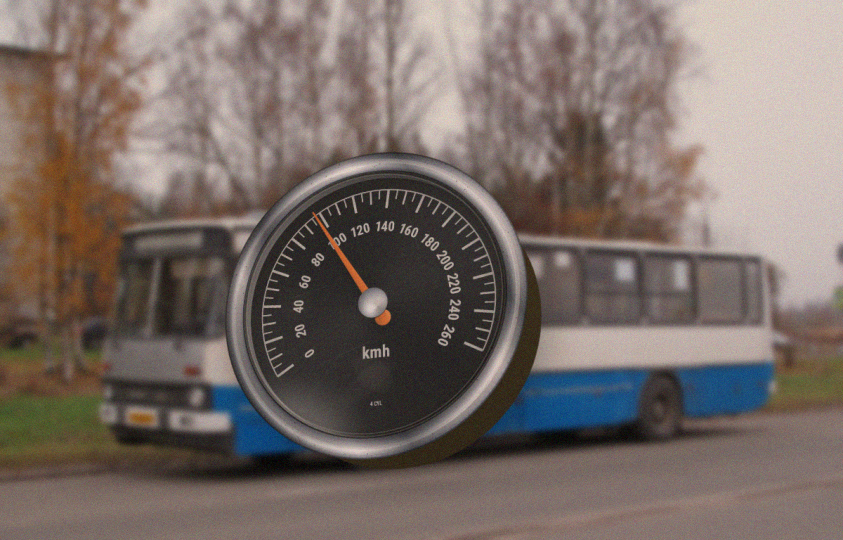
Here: 97.5 km/h
